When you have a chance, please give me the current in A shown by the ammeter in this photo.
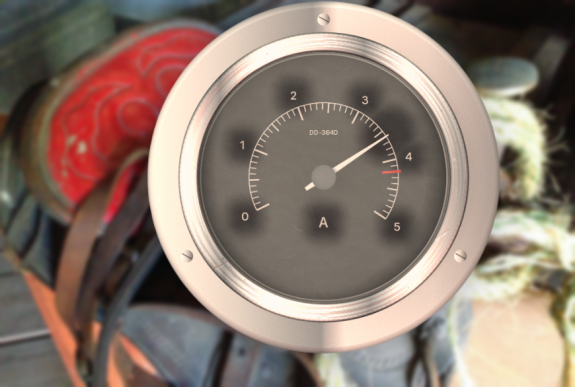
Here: 3.6 A
